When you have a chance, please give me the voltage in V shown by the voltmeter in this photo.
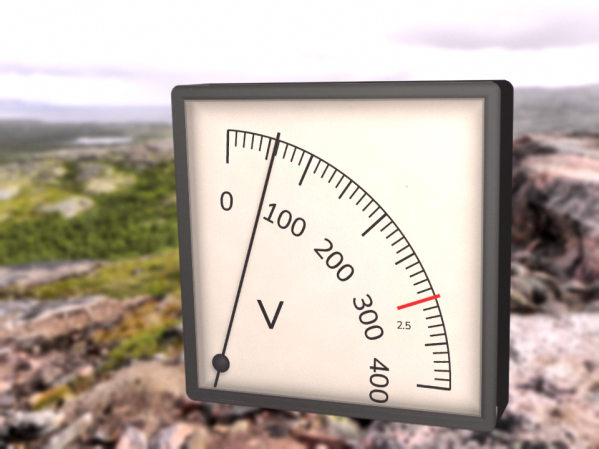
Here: 60 V
